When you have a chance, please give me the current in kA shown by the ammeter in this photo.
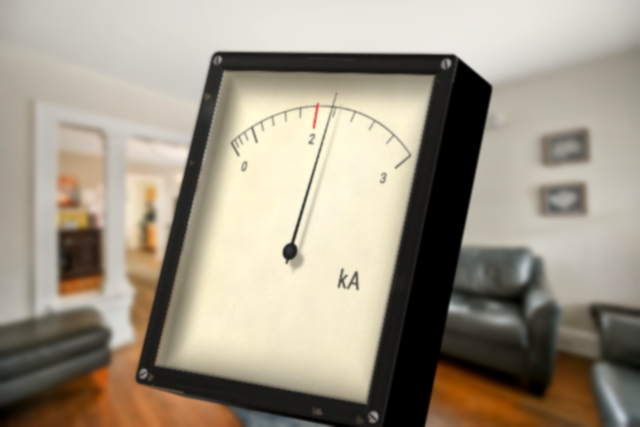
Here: 2.2 kA
